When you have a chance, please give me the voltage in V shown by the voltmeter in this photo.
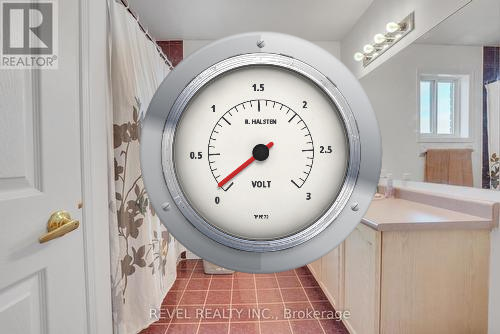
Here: 0.1 V
